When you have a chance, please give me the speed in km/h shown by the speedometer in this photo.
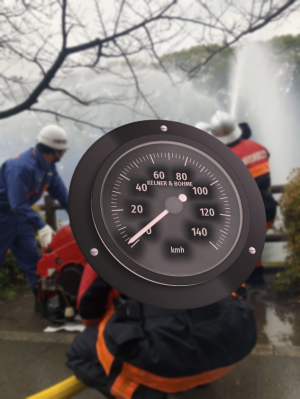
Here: 2 km/h
